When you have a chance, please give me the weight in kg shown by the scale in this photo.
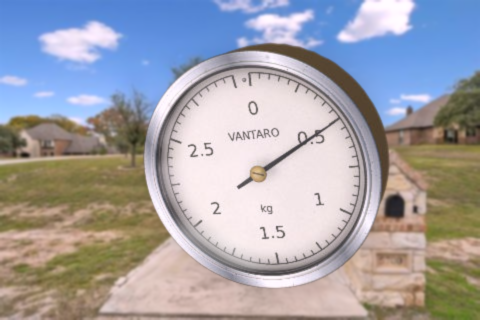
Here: 0.5 kg
